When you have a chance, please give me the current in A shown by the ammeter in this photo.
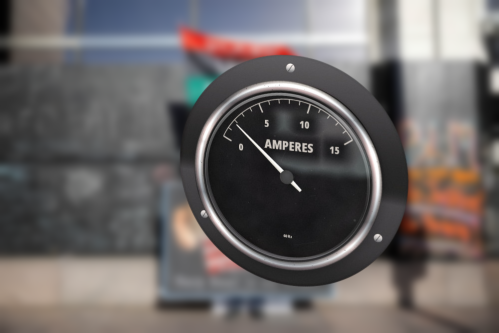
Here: 2 A
